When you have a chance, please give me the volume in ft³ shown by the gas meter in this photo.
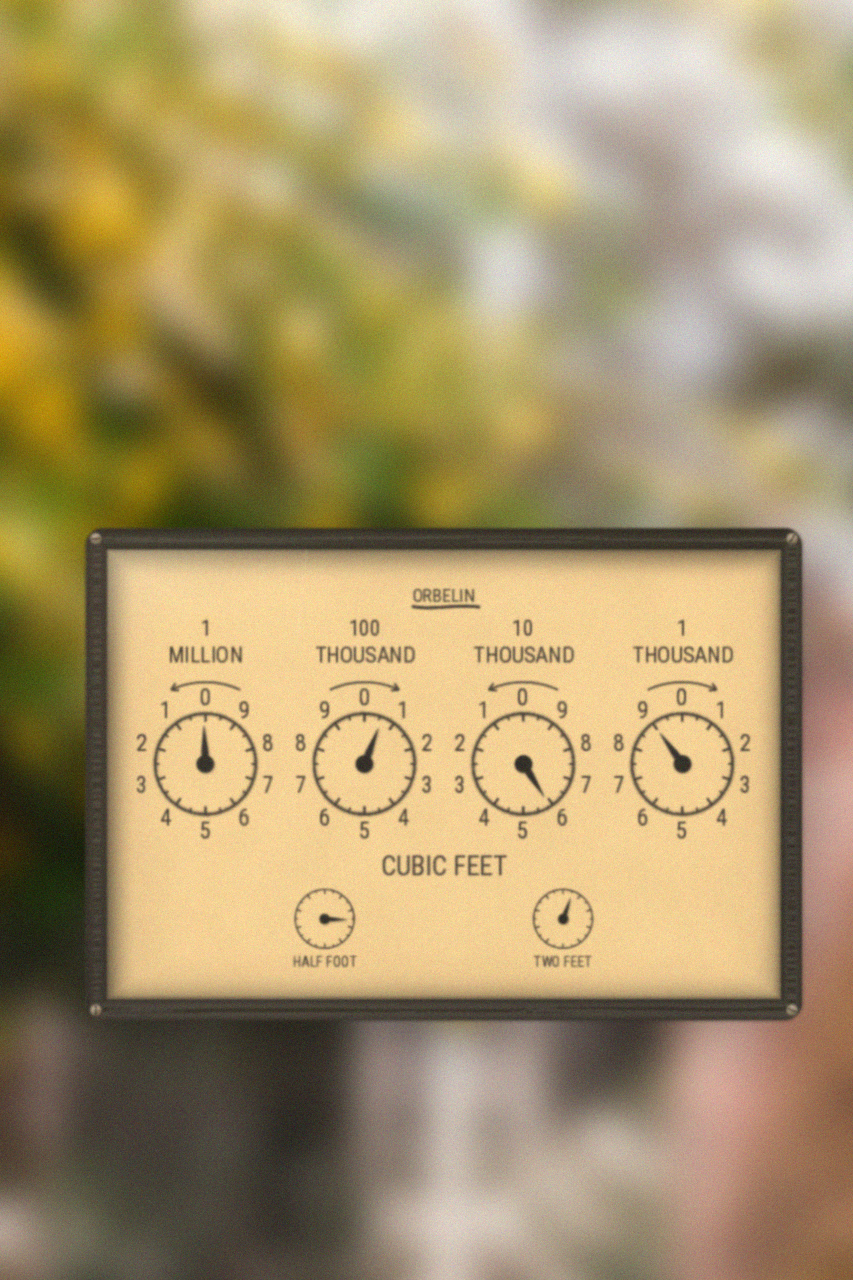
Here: 5900 ft³
